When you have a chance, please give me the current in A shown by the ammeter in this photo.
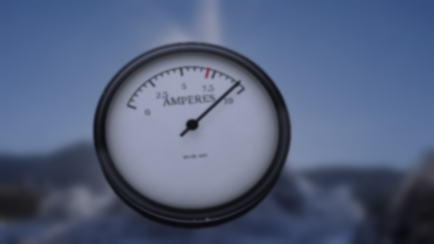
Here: 9.5 A
